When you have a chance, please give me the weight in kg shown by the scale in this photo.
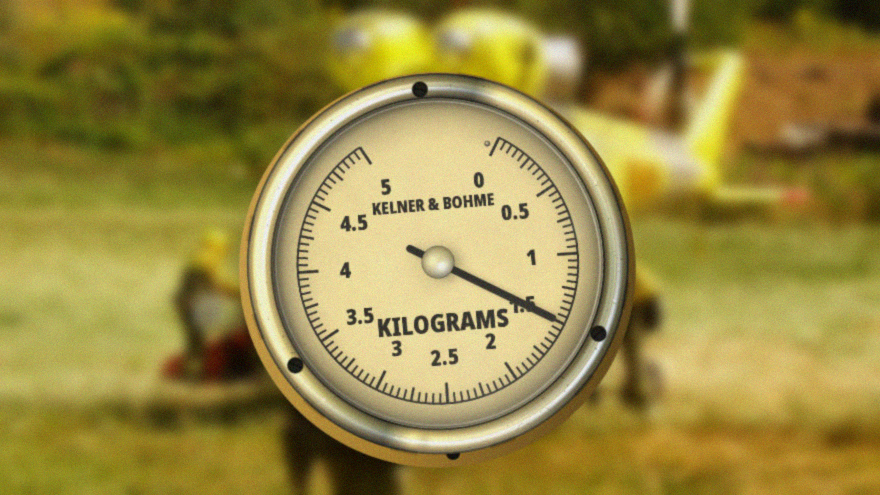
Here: 1.5 kg
